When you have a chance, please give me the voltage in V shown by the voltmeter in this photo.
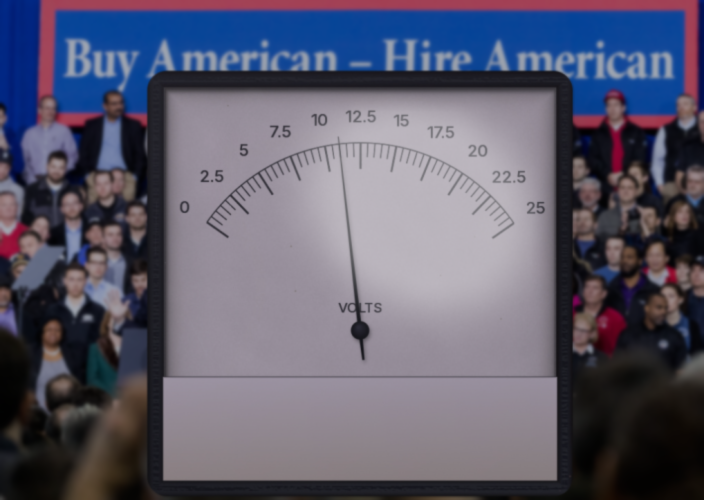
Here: 11 V
